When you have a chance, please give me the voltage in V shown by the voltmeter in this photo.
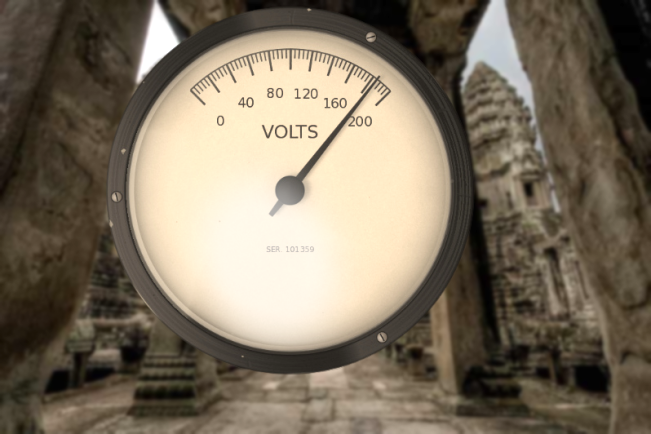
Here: 184 V
